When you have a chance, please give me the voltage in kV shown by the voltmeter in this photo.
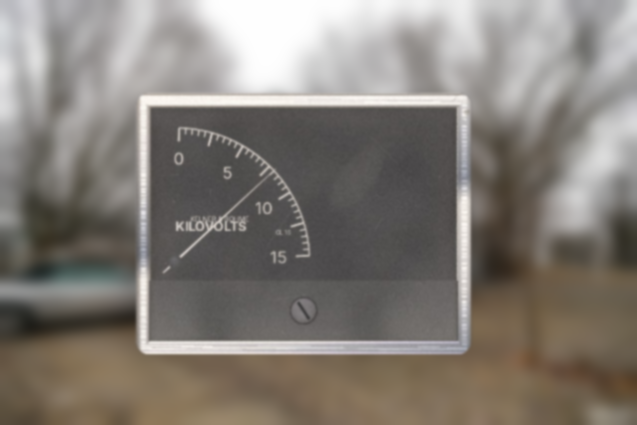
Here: 8 kV
